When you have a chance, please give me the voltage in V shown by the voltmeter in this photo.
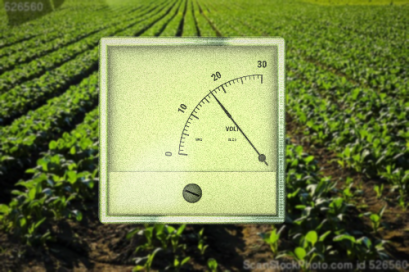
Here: 17 V
